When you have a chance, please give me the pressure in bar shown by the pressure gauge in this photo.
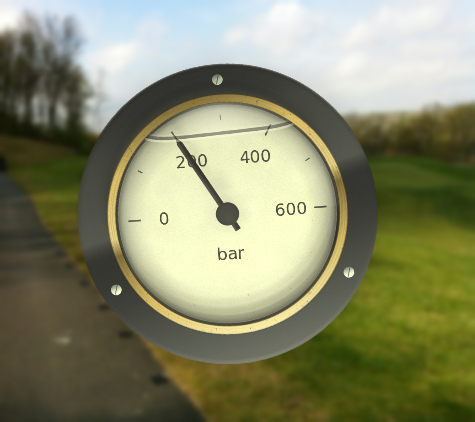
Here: 200 bar
